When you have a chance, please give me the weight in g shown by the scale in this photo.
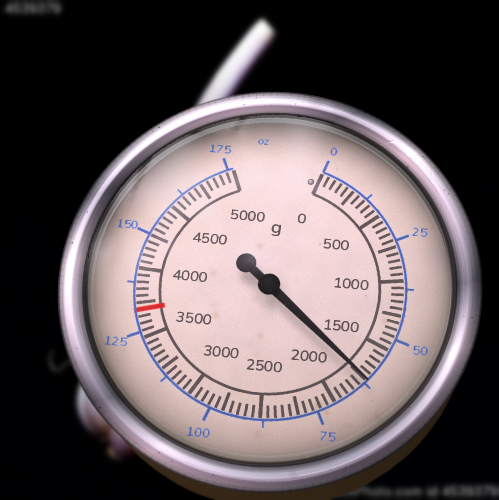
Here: 1750 g
